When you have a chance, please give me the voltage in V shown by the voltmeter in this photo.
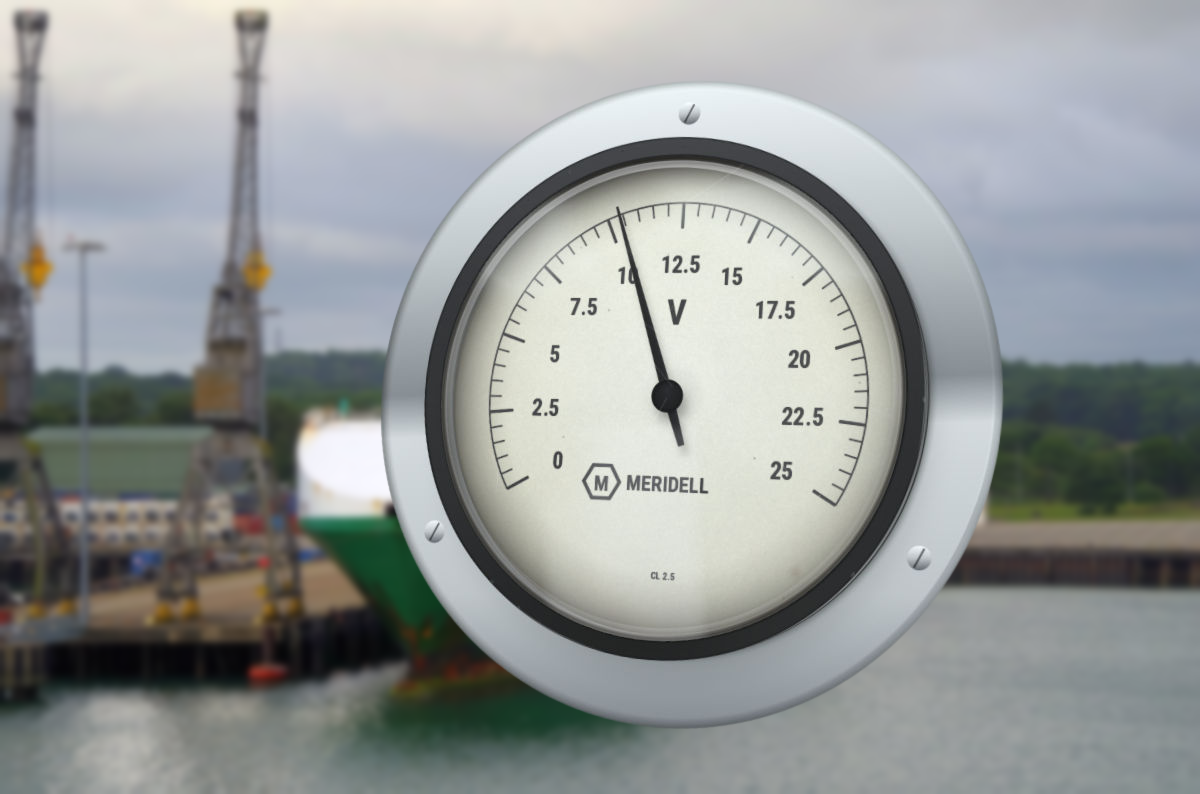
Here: 10.5 V
